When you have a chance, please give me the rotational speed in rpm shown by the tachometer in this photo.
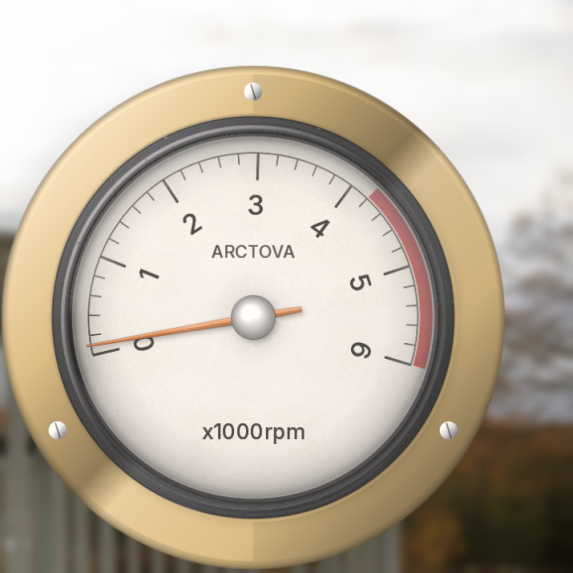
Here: 100 rpm
